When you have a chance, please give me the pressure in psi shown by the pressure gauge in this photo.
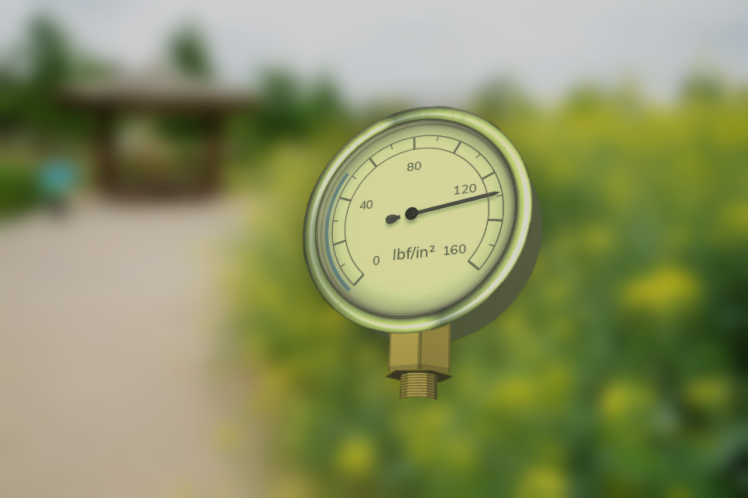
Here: 130 psi
